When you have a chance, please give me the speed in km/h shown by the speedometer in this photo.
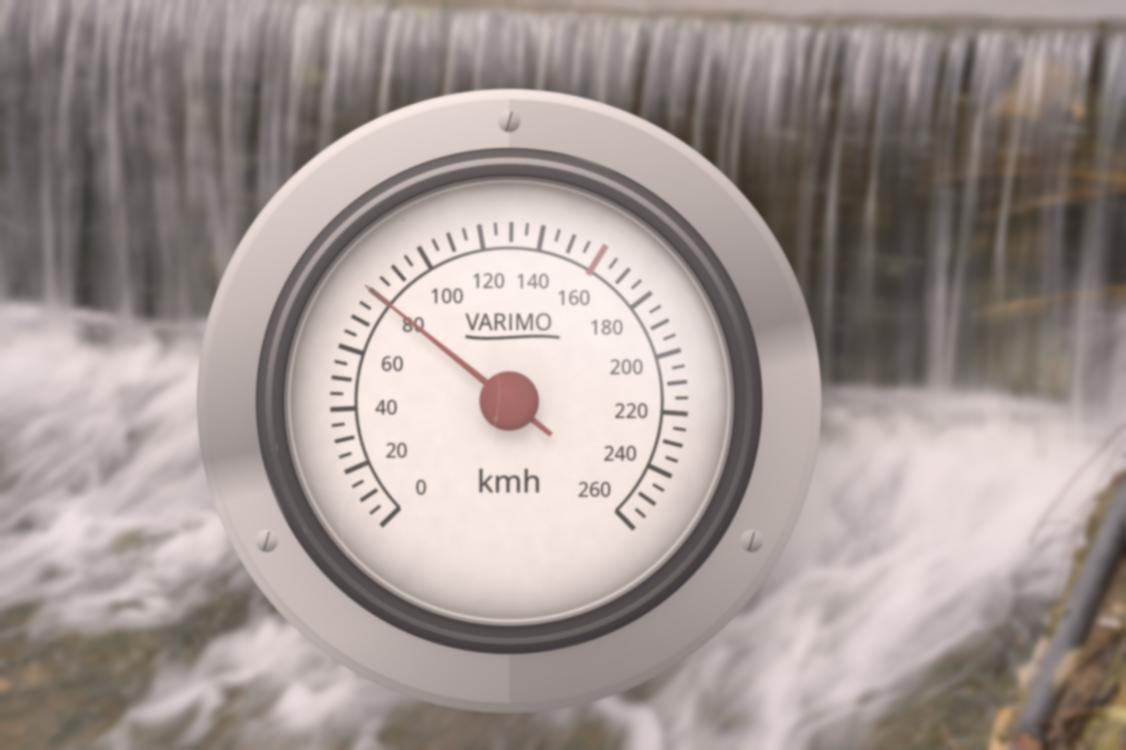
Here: 80 km/h
